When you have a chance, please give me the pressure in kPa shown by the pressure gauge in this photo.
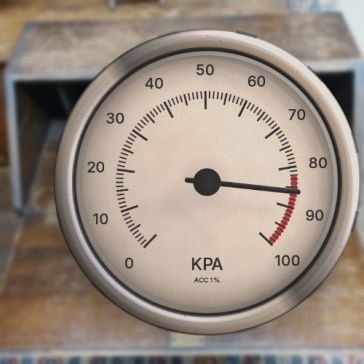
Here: 86 kPa
